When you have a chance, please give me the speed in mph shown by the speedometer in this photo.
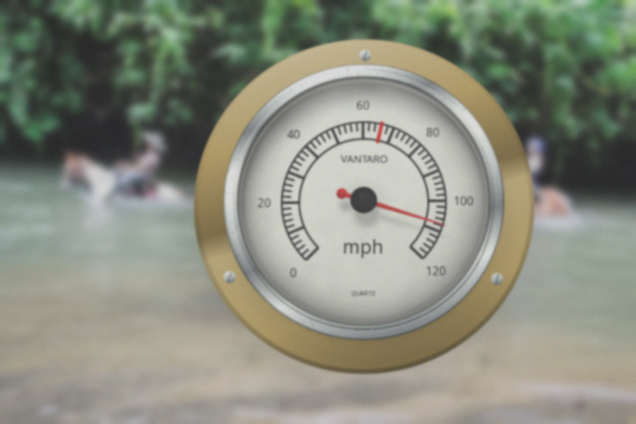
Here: 108 mph
